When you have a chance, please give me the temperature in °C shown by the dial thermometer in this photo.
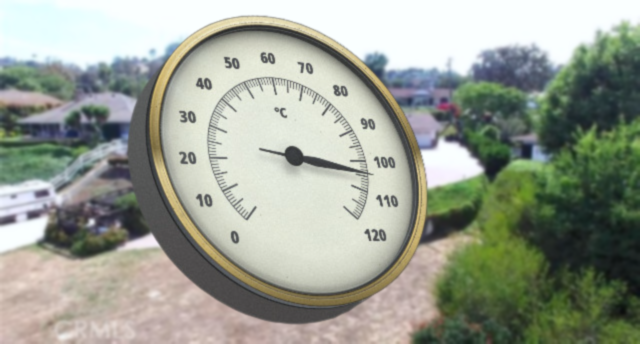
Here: 105 °C
